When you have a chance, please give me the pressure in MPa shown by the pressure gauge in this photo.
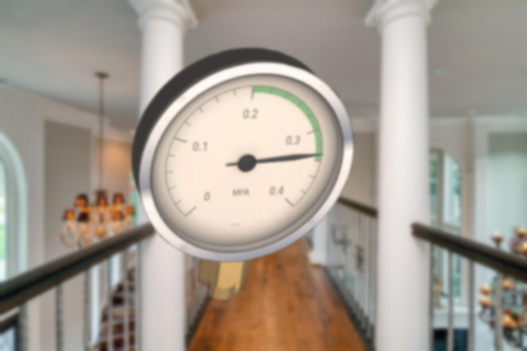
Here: 0.33 MPa
